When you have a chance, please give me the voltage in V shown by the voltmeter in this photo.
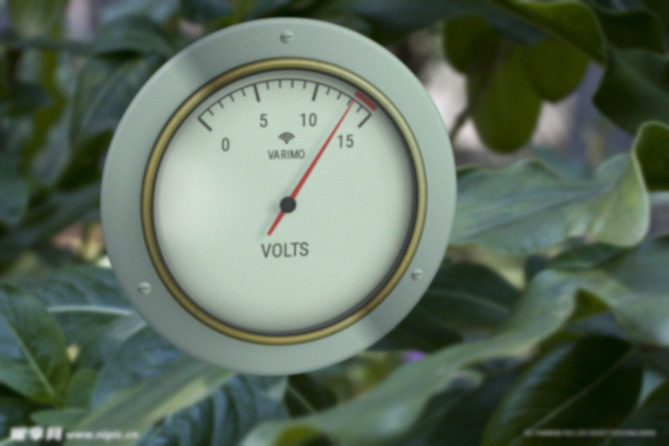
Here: 13 V
